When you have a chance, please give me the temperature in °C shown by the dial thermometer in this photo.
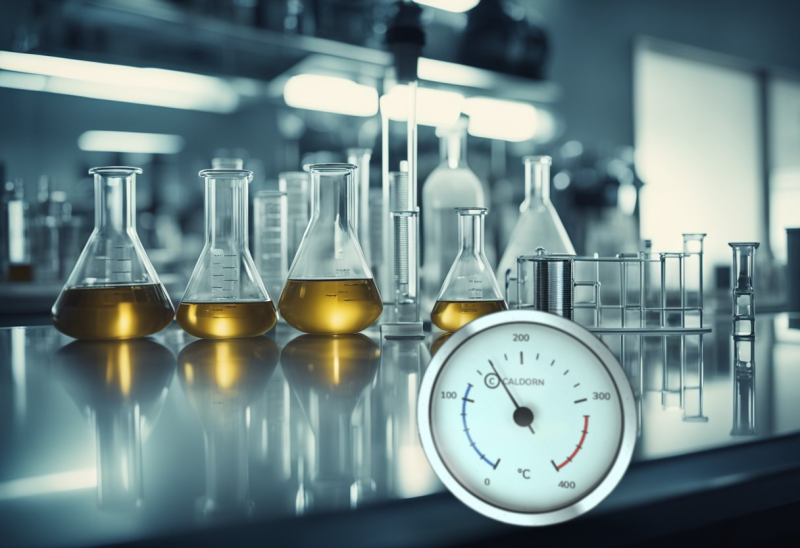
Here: 160 °C
